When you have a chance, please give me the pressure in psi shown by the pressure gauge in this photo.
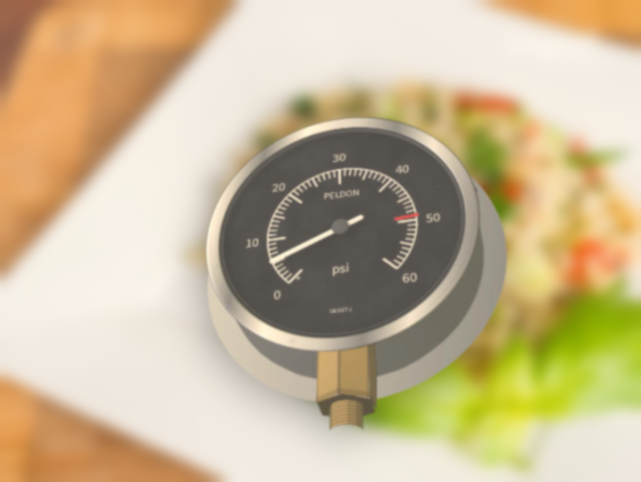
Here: 5 psi
